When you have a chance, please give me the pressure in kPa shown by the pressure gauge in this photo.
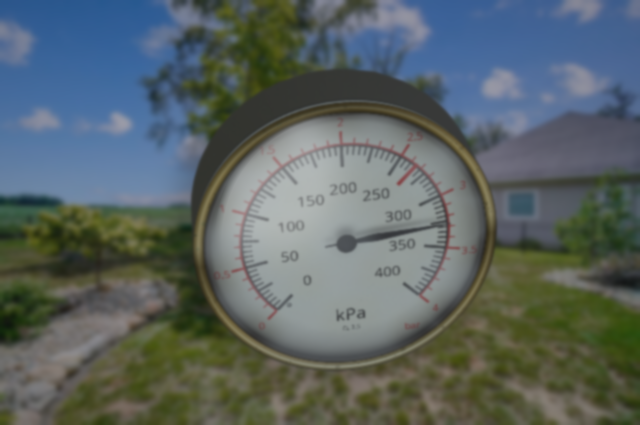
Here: 325 kPa
